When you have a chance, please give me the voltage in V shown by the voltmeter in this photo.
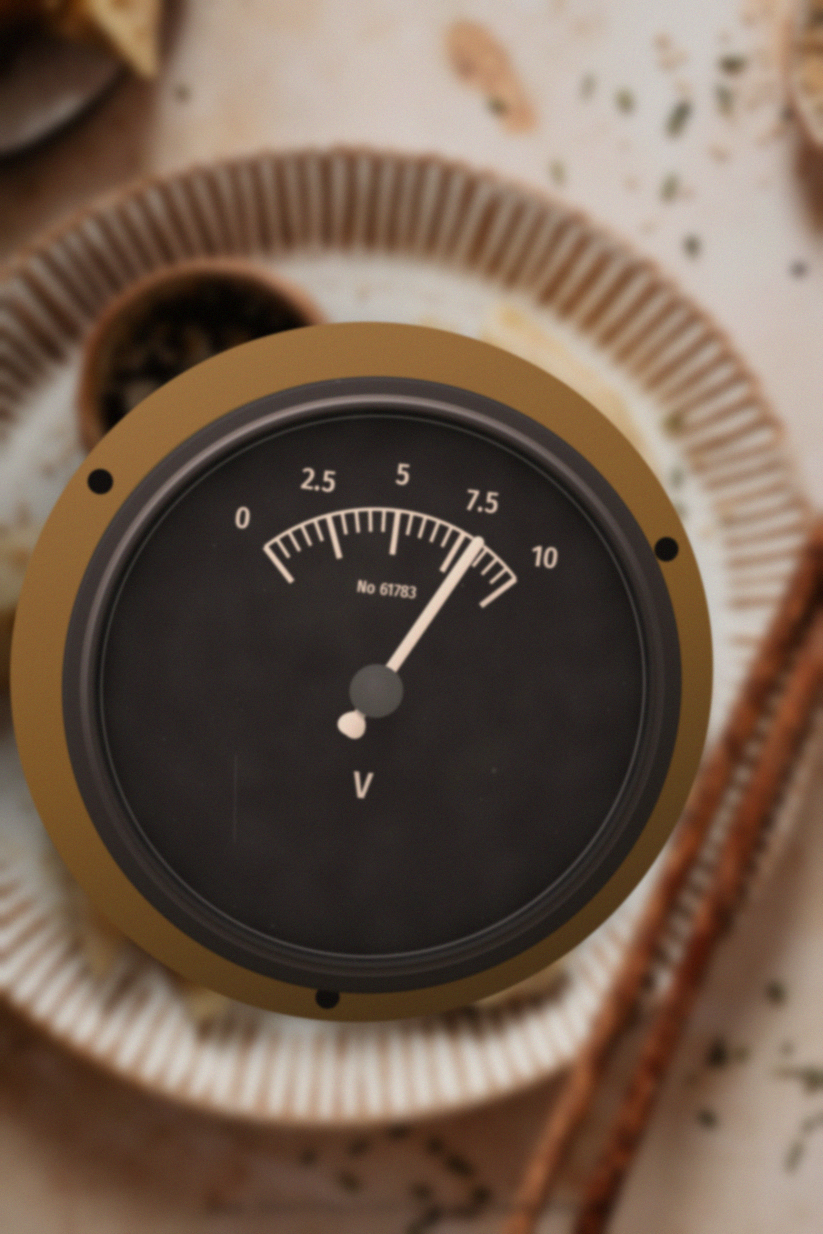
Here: 8 V
